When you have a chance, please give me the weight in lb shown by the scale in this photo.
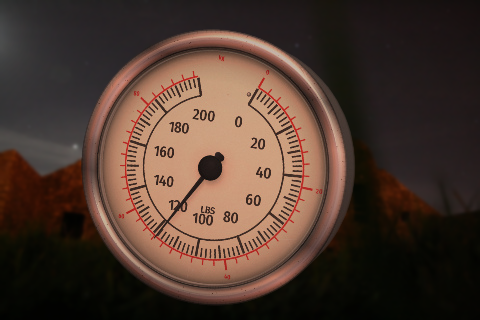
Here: 118 lb
